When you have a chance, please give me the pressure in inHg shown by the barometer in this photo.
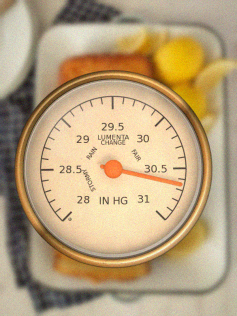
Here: 30.65 inHg
